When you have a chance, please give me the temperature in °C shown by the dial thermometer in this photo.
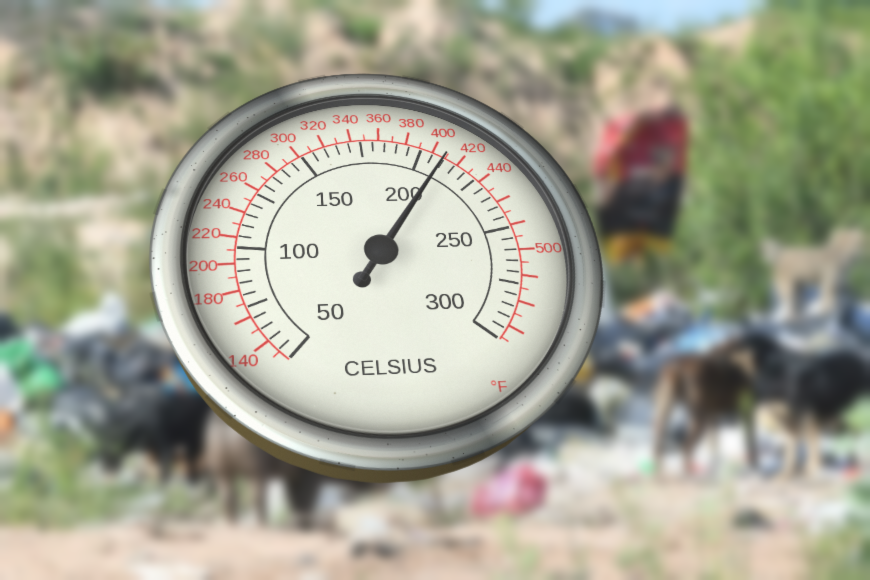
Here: 210 °C
